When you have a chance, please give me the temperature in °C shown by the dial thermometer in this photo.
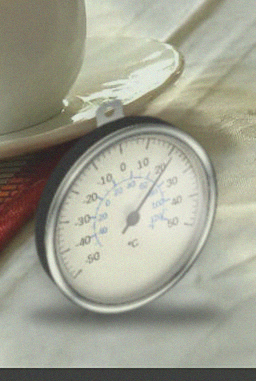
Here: 20 °C
